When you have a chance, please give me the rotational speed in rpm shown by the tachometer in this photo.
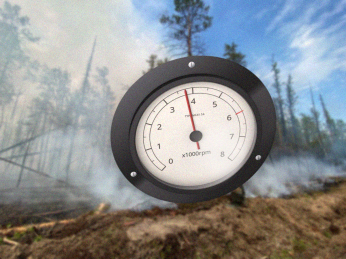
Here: 3750 rpm
